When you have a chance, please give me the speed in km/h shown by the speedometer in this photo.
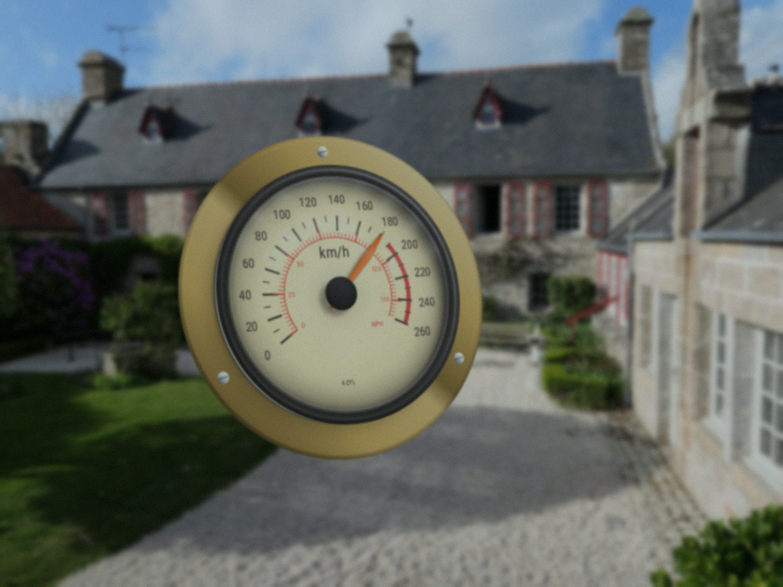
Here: 180 km/h
